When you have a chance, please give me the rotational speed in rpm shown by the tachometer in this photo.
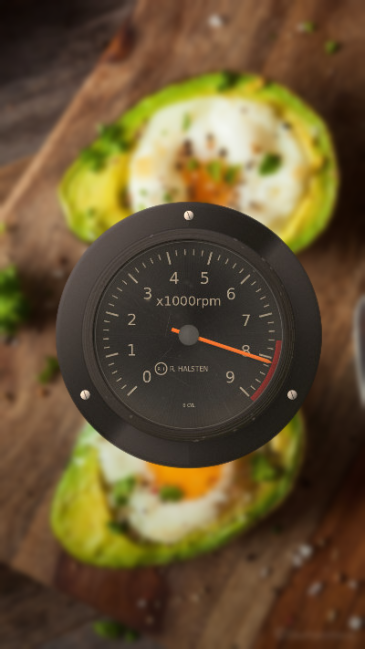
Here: 8100 rpm
